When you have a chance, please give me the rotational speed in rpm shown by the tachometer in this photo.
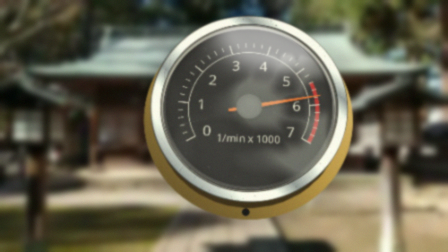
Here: 5800 rpm
